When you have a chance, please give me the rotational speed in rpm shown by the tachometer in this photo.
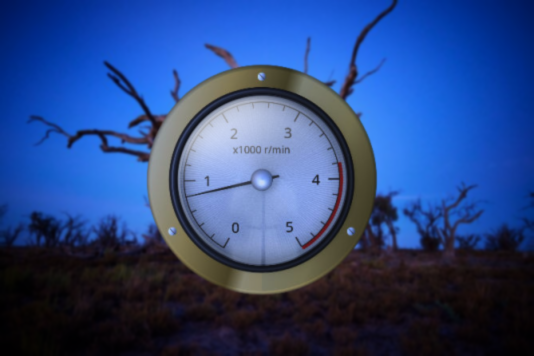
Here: 800 rpm
